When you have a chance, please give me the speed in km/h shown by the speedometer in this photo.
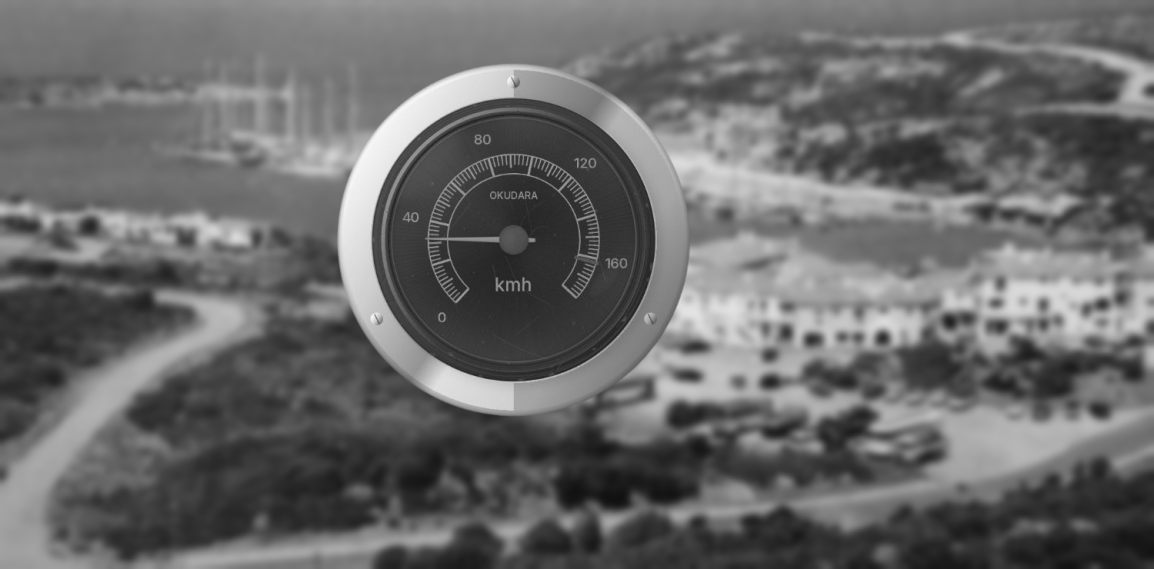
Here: 32 km/h
